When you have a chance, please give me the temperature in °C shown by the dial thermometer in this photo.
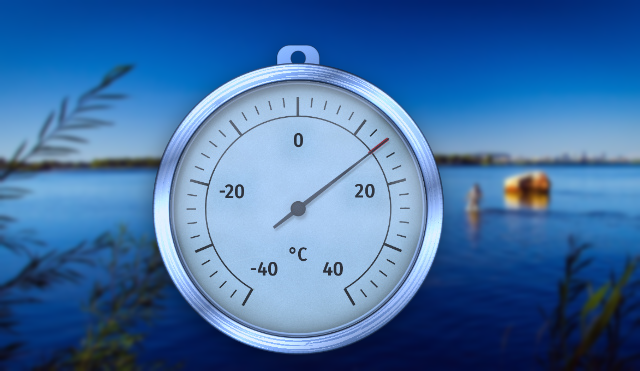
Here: 14 °C
